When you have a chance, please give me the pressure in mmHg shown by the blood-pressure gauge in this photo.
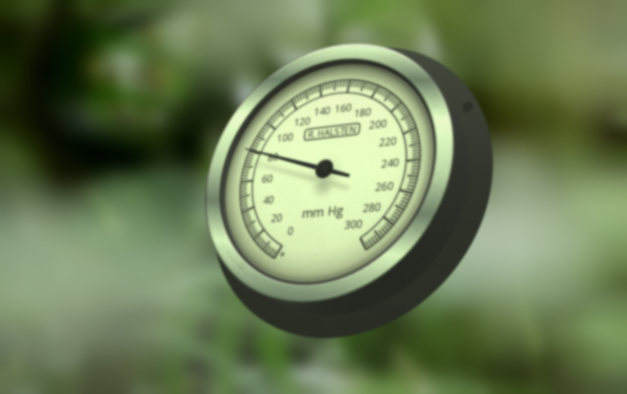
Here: 80 mmHg
